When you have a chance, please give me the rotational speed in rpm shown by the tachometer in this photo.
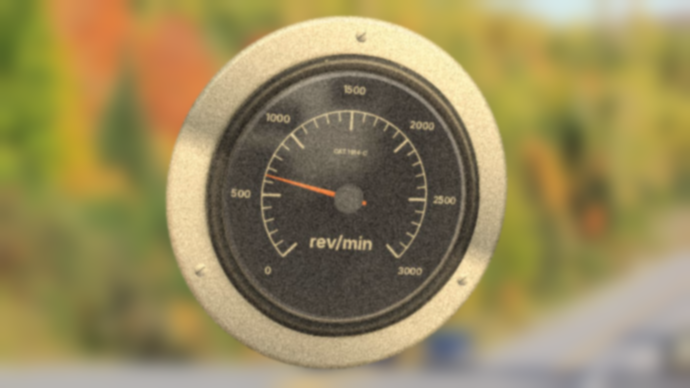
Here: 650 rpm
